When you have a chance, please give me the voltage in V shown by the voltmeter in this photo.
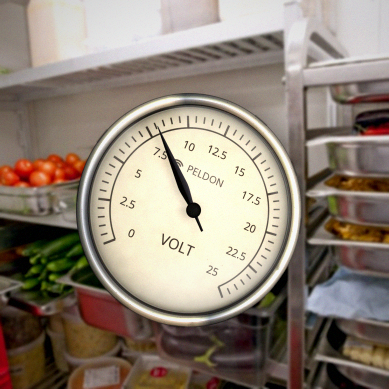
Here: 8 V
